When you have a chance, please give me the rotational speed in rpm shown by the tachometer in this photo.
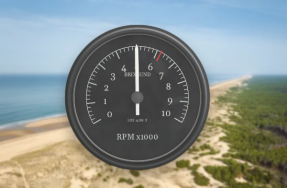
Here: 5000 rpm
